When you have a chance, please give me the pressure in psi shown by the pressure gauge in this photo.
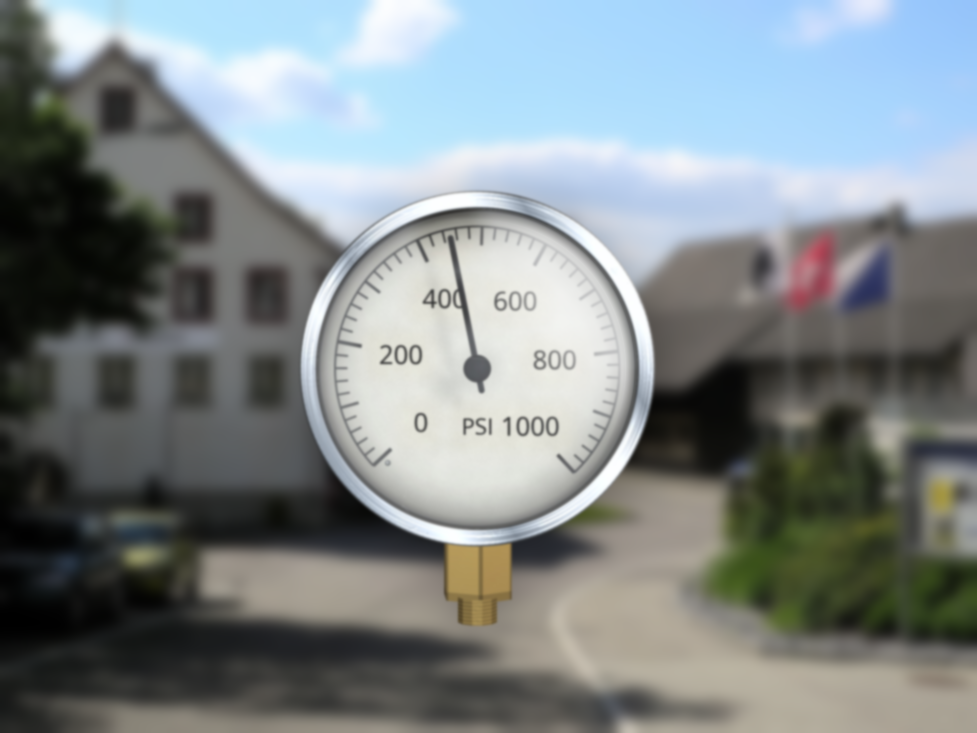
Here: 450 psi
